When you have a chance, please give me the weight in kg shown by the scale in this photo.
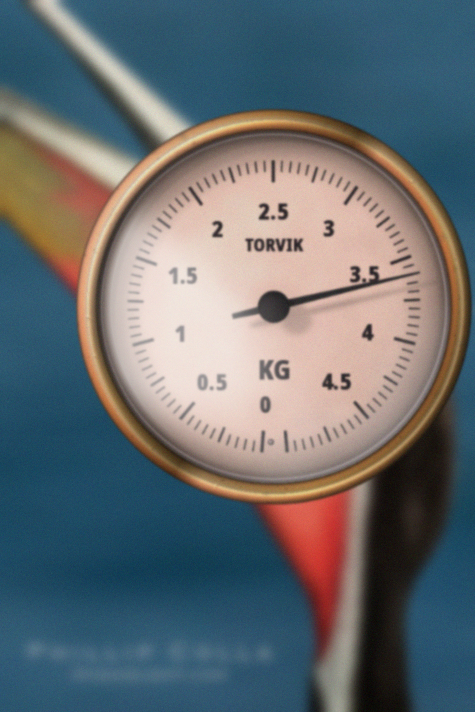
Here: 3.6 kg
